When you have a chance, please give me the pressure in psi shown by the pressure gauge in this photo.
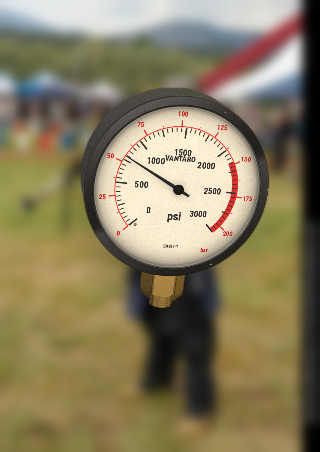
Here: 800 psi
